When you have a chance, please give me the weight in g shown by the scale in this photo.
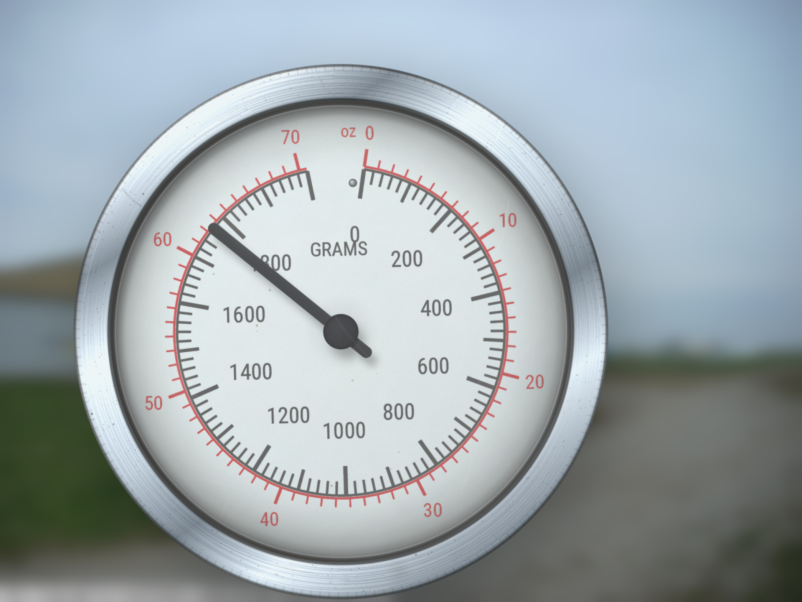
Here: 1770 g
